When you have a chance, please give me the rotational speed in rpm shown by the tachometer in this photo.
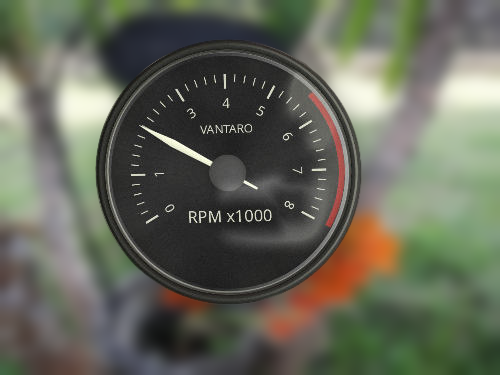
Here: 2000 rpm
